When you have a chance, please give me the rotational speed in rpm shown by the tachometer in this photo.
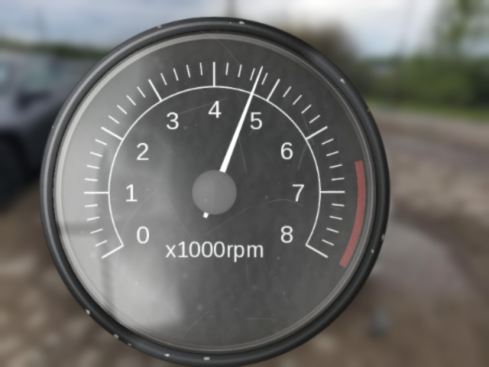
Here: 4700 rpm
